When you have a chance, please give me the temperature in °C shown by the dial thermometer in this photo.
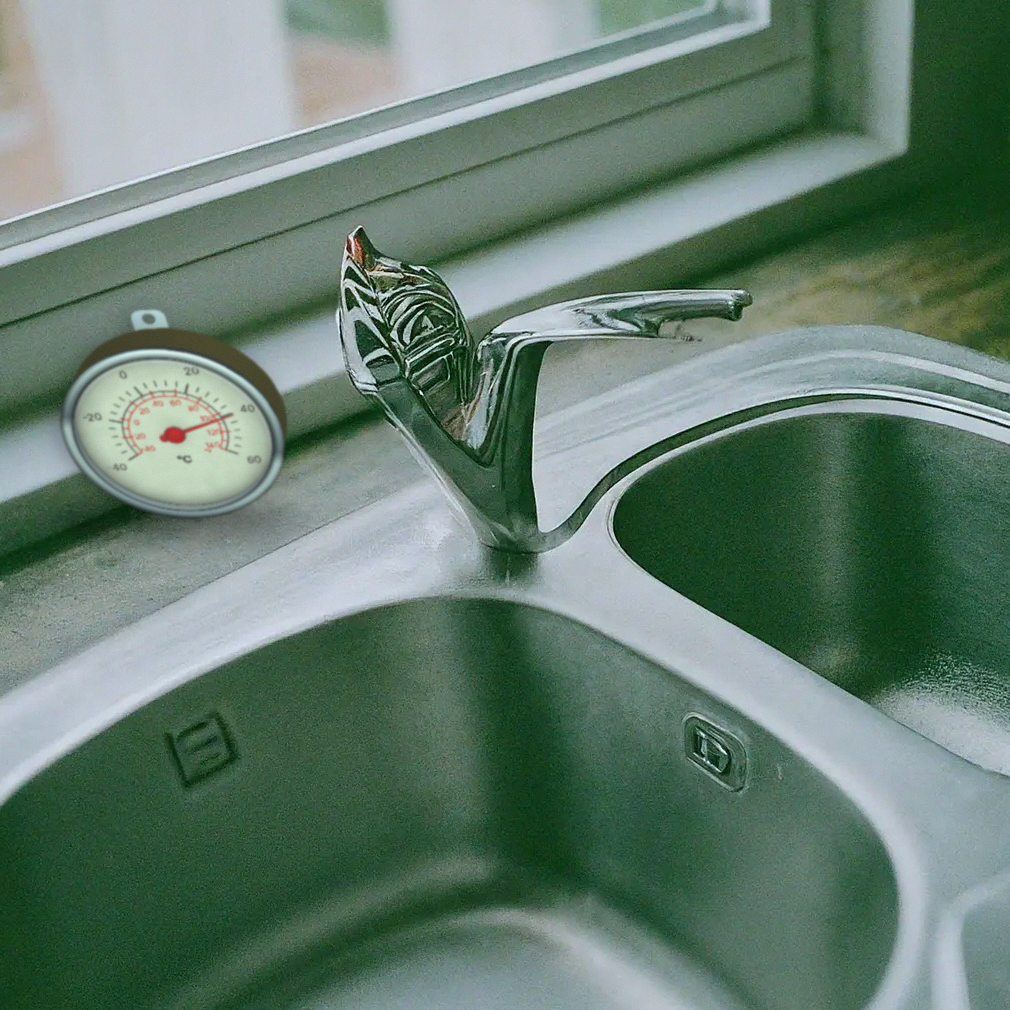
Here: 40 °C
